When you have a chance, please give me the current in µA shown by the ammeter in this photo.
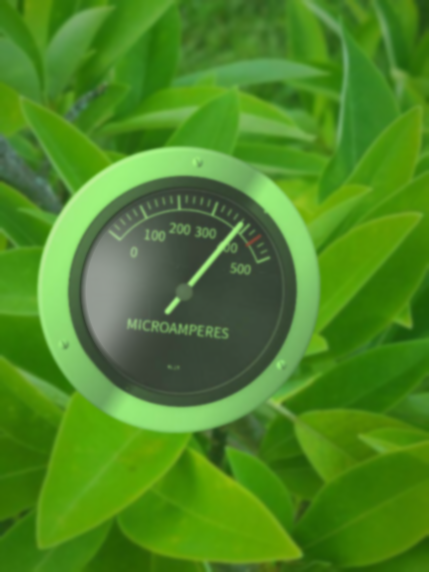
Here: 380 µA
